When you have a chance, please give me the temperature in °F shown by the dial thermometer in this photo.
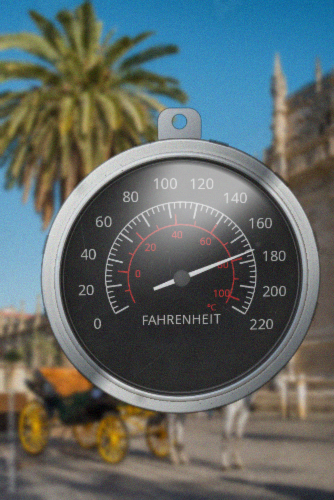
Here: 172 °F
